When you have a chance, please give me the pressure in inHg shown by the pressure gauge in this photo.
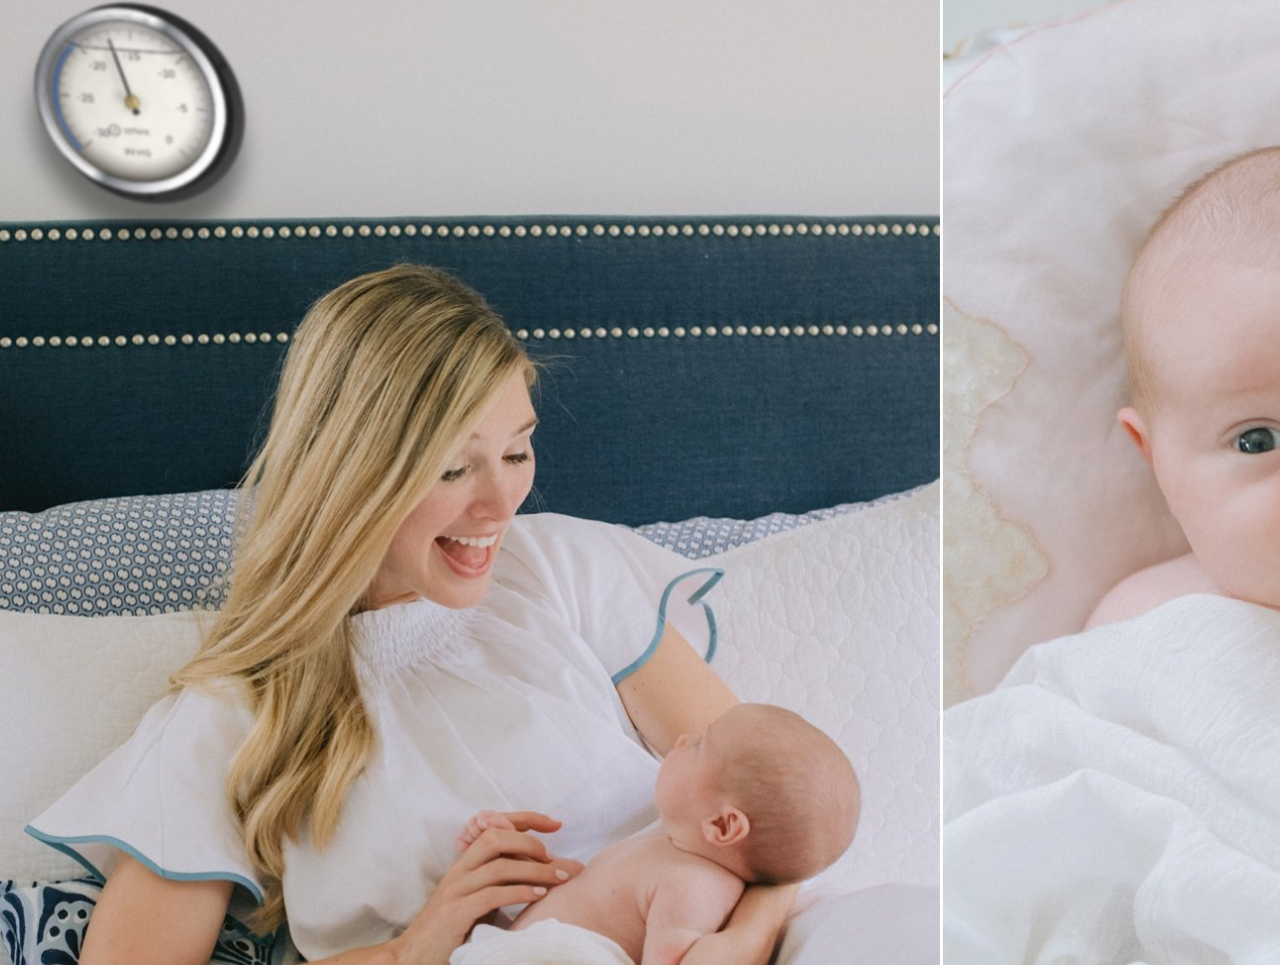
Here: -17 inHg
